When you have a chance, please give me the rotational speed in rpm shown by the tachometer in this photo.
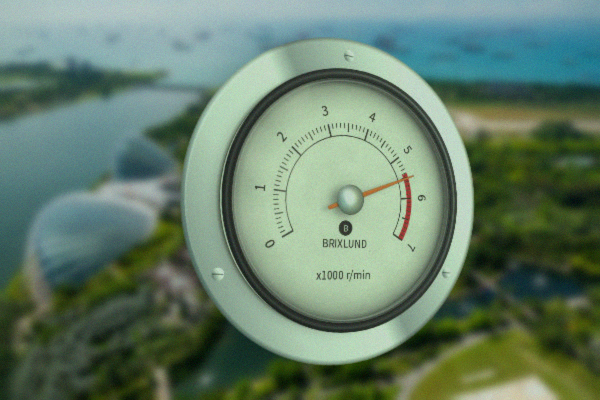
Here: 5500 rpm
